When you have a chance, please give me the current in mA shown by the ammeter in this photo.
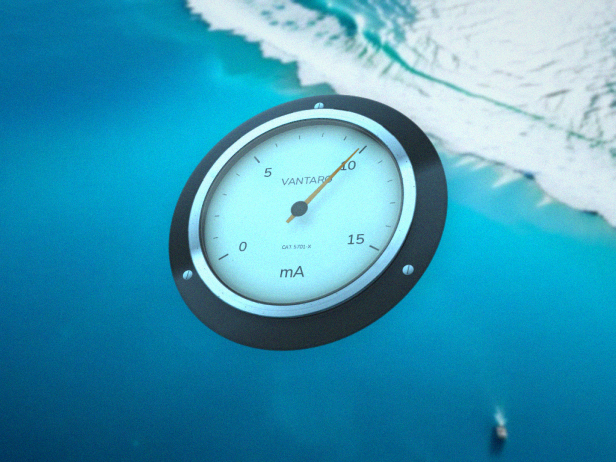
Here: 10 mA
